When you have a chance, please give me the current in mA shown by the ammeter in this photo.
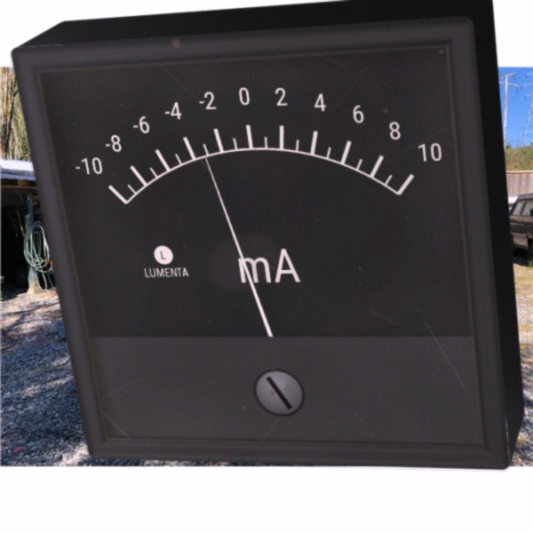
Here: -3 mA
